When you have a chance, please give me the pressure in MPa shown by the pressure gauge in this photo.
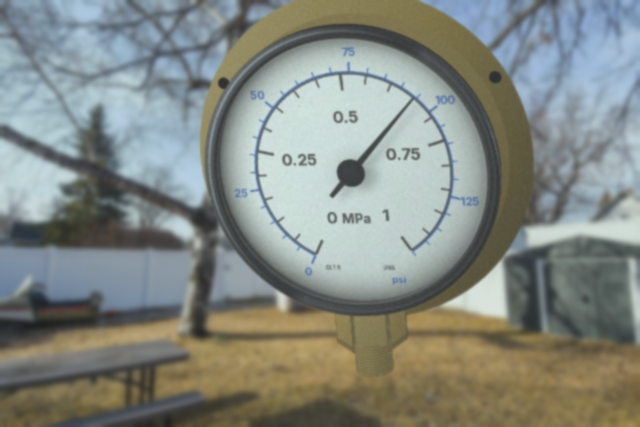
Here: 0.65 MPa
